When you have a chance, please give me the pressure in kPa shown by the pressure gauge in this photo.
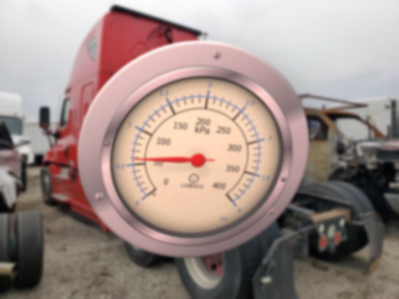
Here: 60 kPa
